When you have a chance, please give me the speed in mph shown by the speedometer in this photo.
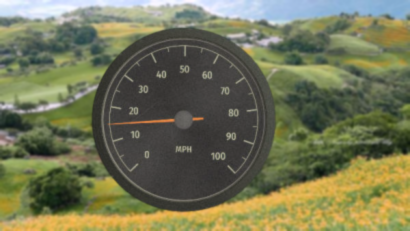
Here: 15 mph
